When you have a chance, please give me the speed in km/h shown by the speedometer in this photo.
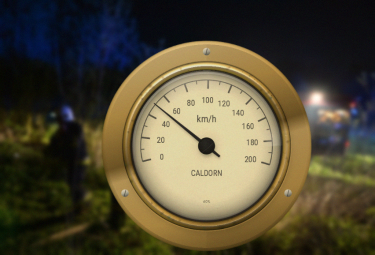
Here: 50 km/h
